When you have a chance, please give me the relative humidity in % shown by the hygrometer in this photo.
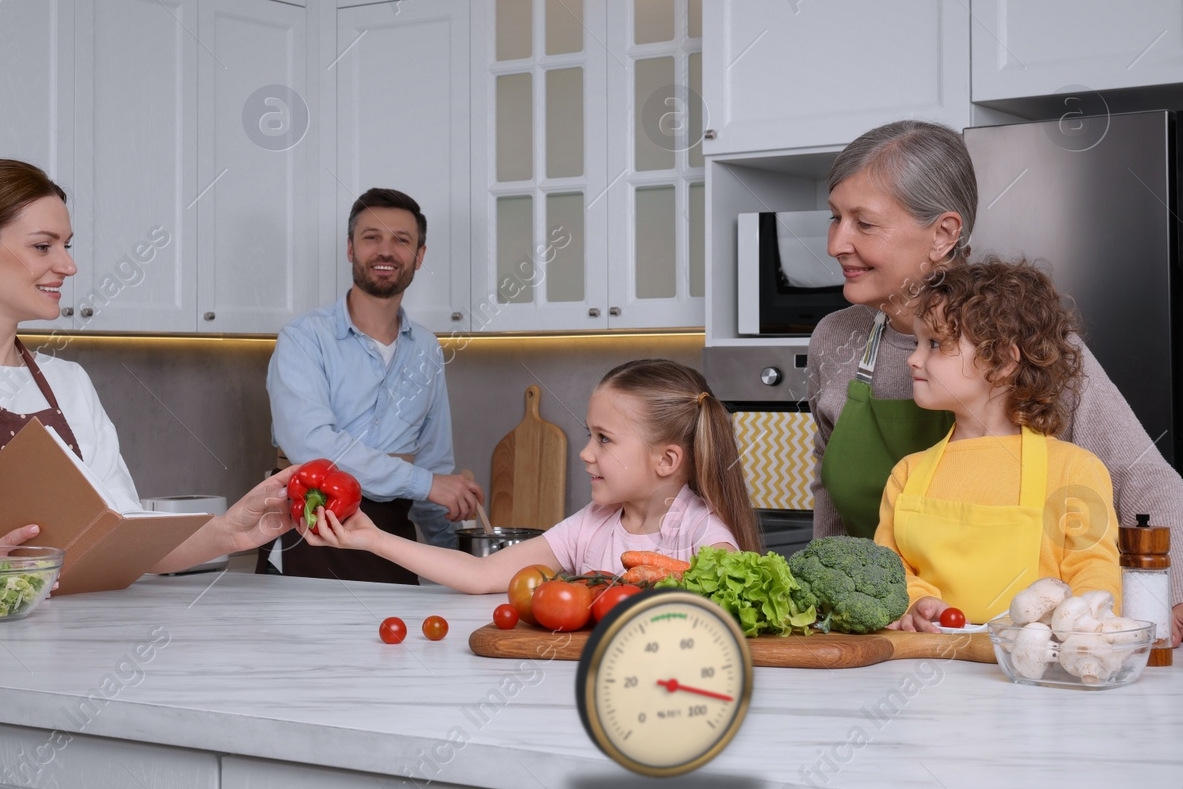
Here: 90 %
